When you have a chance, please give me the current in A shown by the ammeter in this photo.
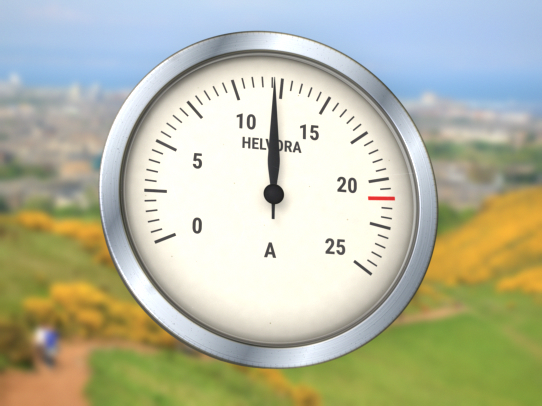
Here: 12 A
